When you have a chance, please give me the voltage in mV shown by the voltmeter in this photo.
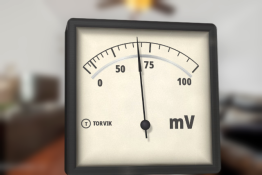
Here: 67.5 mV
